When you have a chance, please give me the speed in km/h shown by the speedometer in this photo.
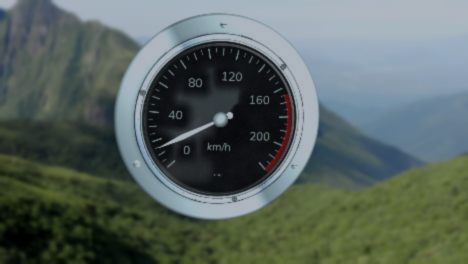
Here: 15 km/h
